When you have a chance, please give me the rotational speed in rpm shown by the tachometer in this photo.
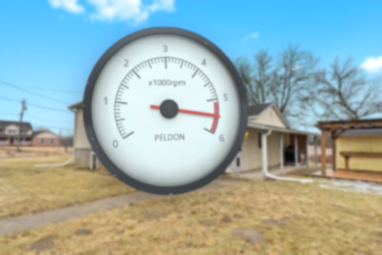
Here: 5500 rpm
